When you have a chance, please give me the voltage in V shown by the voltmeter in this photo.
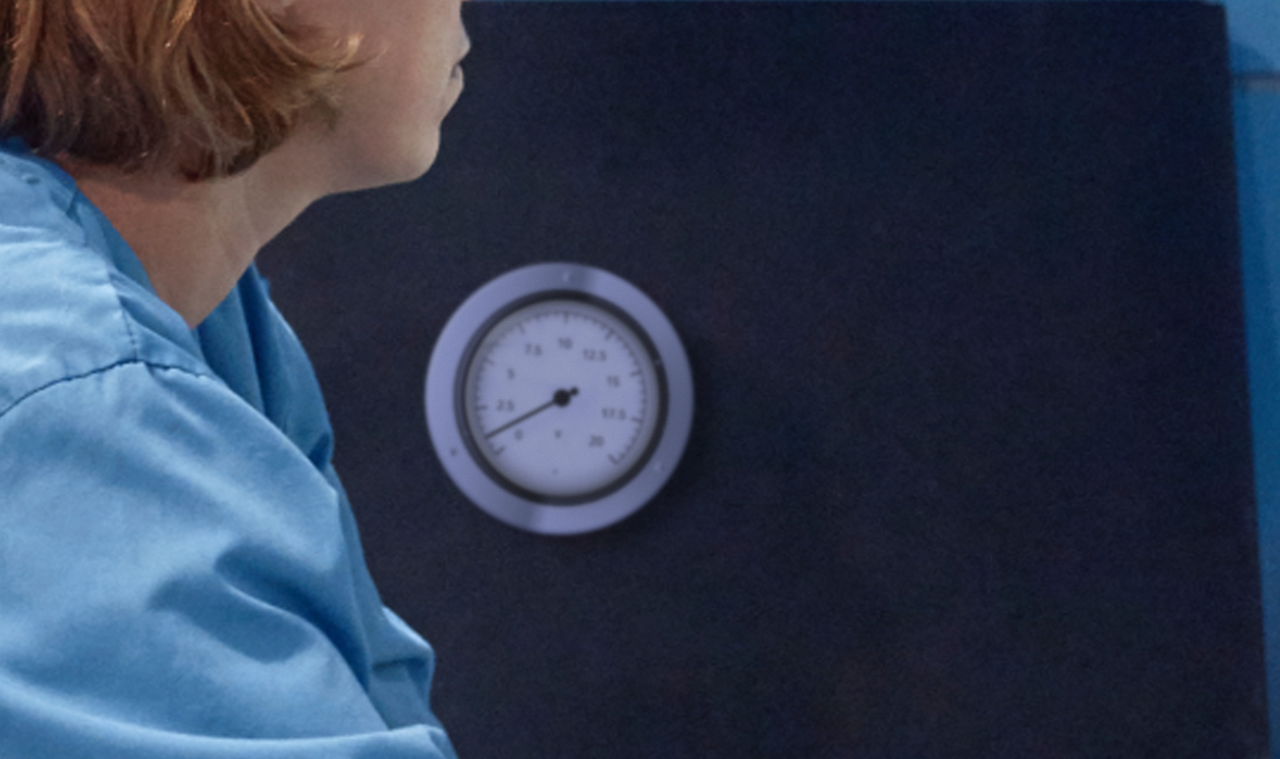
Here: 1 V
